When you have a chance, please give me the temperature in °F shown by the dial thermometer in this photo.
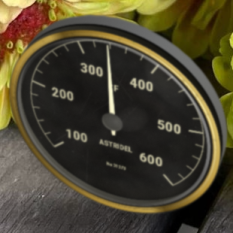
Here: 340 °F
